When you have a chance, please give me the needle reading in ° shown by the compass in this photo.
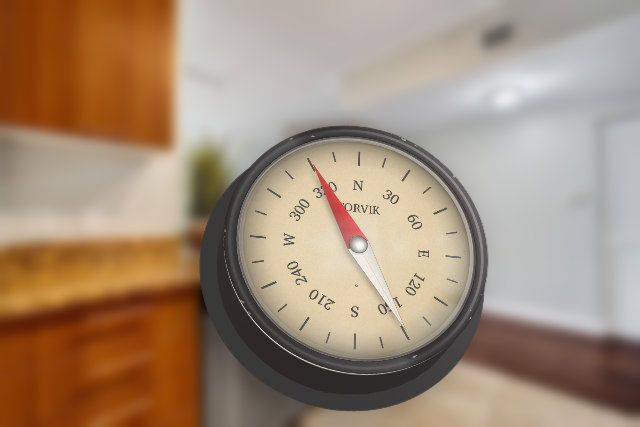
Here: 330 °
